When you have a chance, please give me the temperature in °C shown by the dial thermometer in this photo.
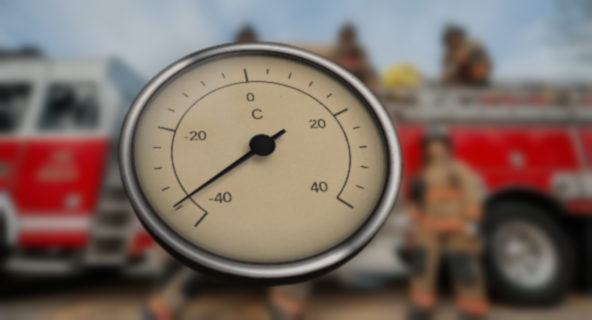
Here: -36 °C
